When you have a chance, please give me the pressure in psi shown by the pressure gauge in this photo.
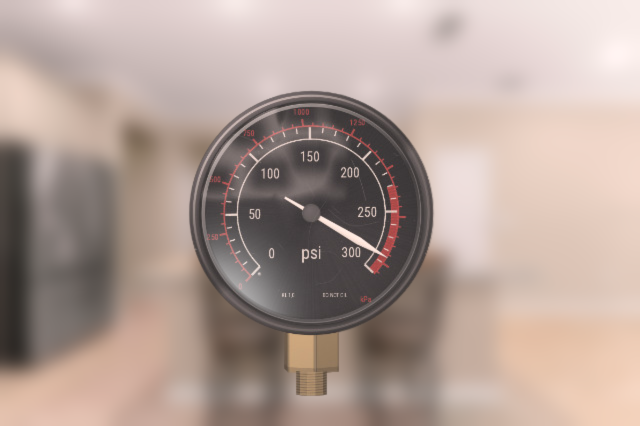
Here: 285 psi
